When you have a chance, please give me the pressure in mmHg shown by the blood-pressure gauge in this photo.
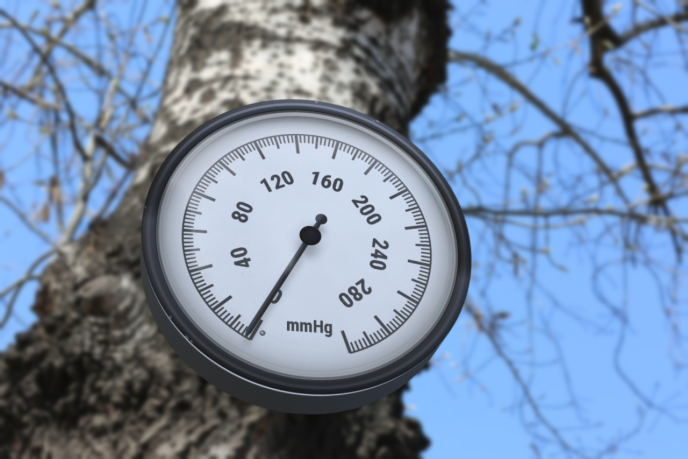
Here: 2 mmHg
